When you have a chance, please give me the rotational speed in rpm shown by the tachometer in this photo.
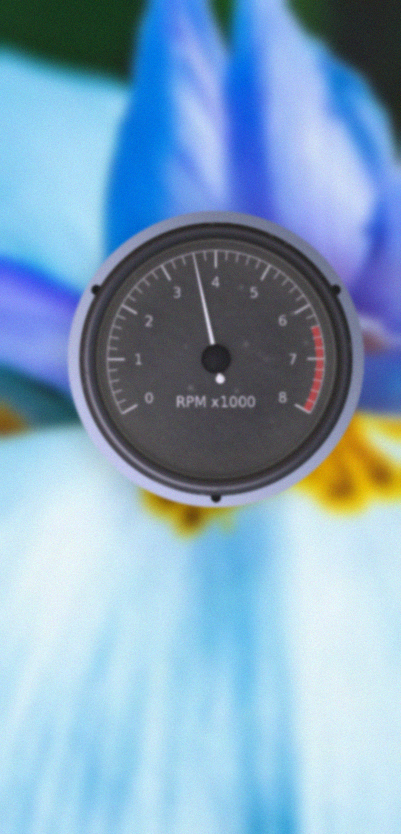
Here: 3600 rpm
